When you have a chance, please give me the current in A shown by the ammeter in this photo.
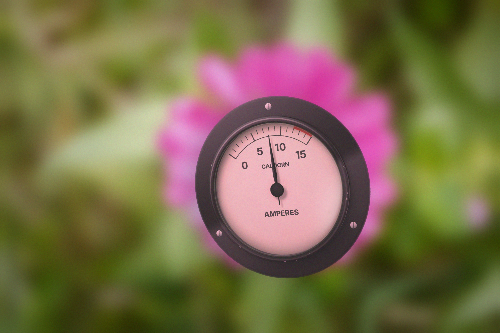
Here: 8 A
